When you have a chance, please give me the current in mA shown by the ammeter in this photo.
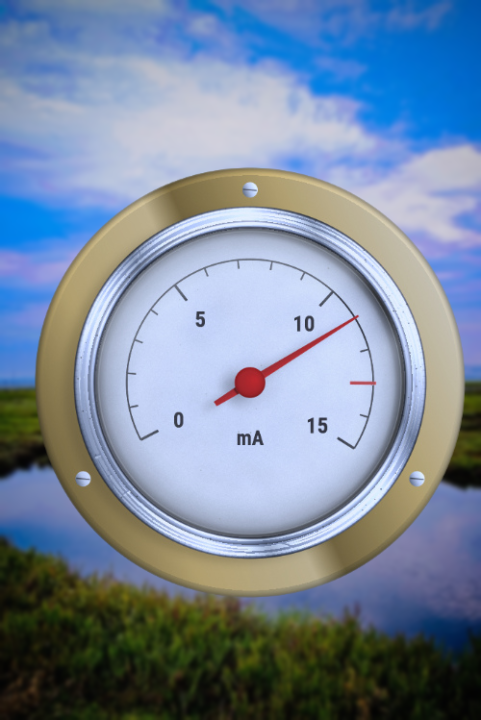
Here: 11 mA
